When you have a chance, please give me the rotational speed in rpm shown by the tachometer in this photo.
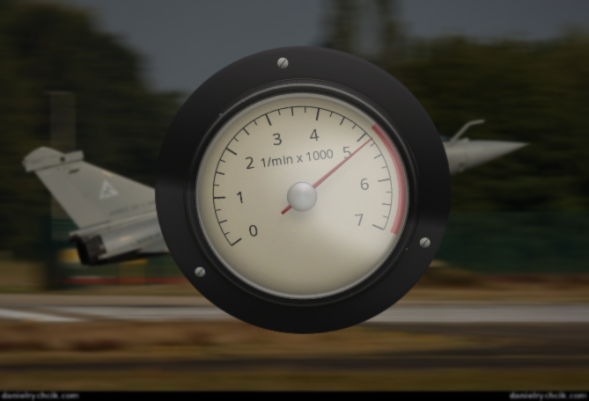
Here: 5125 rpm
